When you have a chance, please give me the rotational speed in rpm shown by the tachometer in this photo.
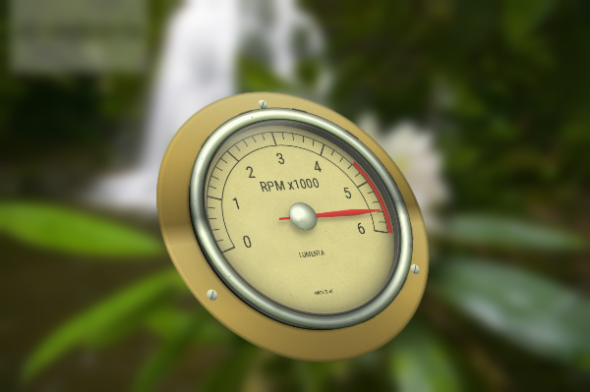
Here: 5600 rpm
